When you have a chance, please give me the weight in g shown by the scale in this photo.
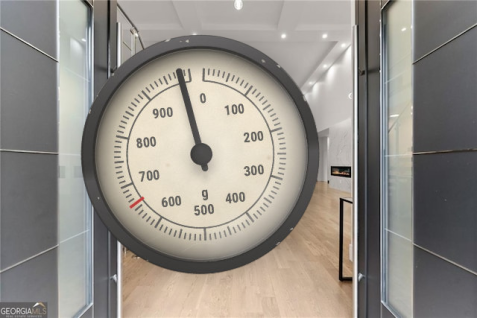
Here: 980 g
